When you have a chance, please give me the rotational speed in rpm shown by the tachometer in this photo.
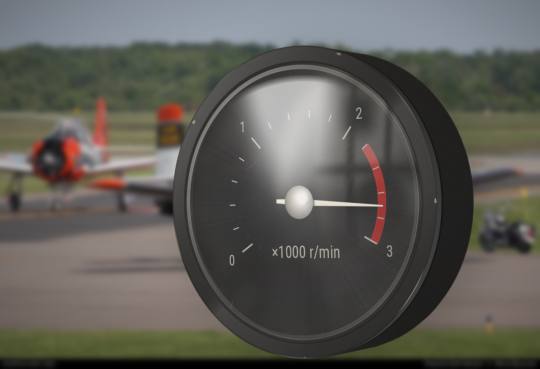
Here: 2700 rpm
